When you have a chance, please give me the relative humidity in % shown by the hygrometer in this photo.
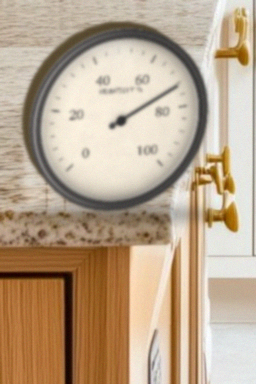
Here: 72 %
